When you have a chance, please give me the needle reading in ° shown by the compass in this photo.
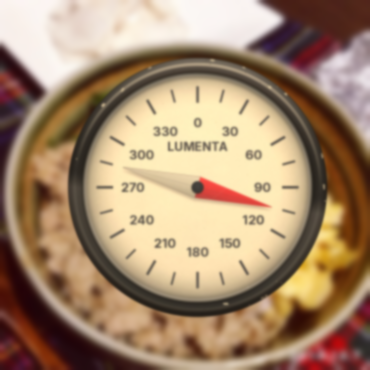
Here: 105 °
